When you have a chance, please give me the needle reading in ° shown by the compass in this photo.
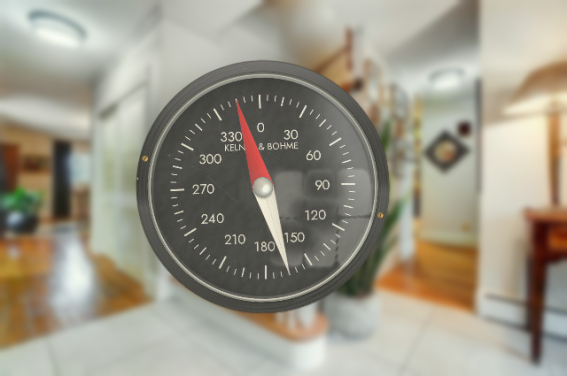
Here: 345 °
